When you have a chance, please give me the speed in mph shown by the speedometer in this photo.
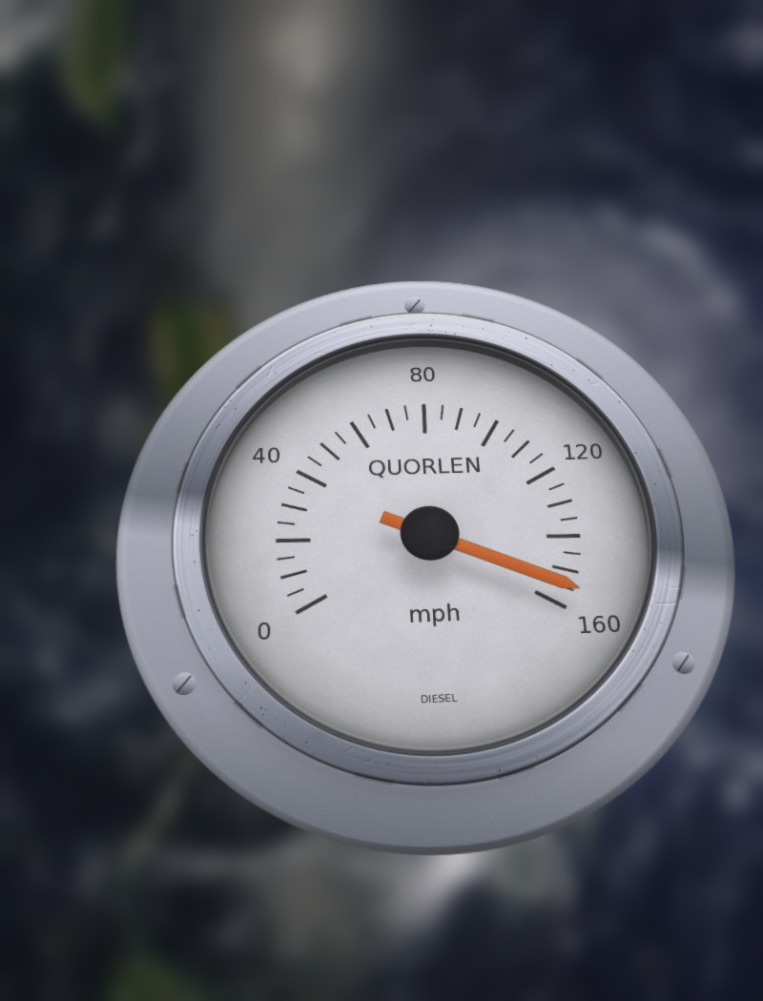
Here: 155 mph
